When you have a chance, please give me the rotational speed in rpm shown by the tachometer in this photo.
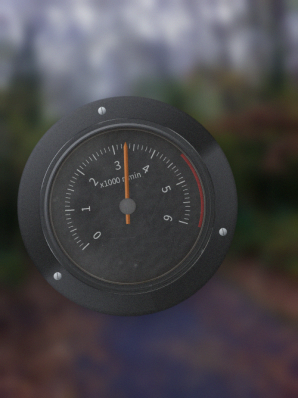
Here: 3300 rpm
